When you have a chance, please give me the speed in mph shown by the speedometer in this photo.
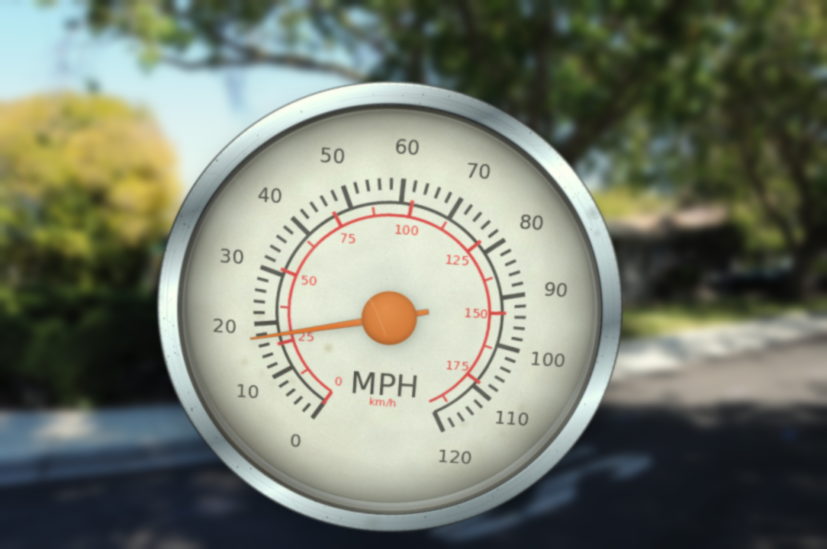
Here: 18 mph
